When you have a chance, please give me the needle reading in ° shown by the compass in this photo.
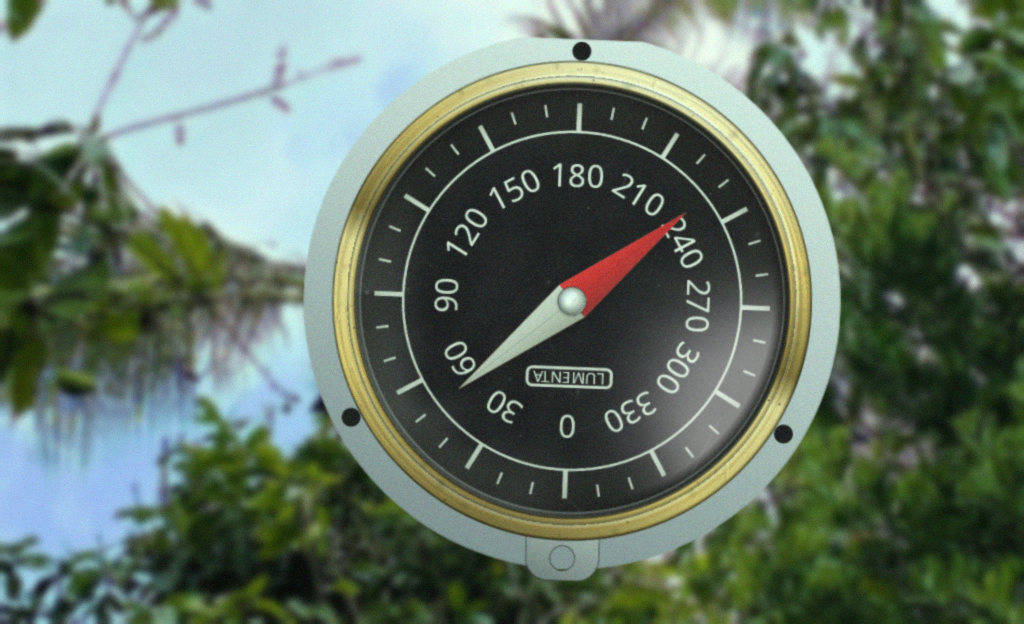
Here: 230 °
